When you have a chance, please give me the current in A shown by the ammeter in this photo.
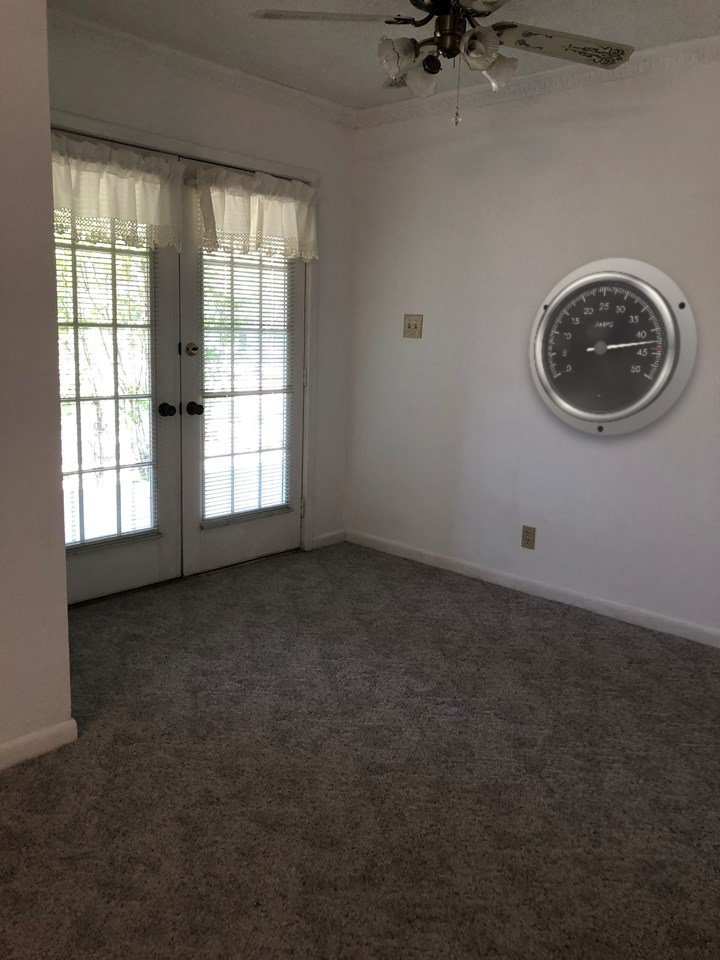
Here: 42.5 A
